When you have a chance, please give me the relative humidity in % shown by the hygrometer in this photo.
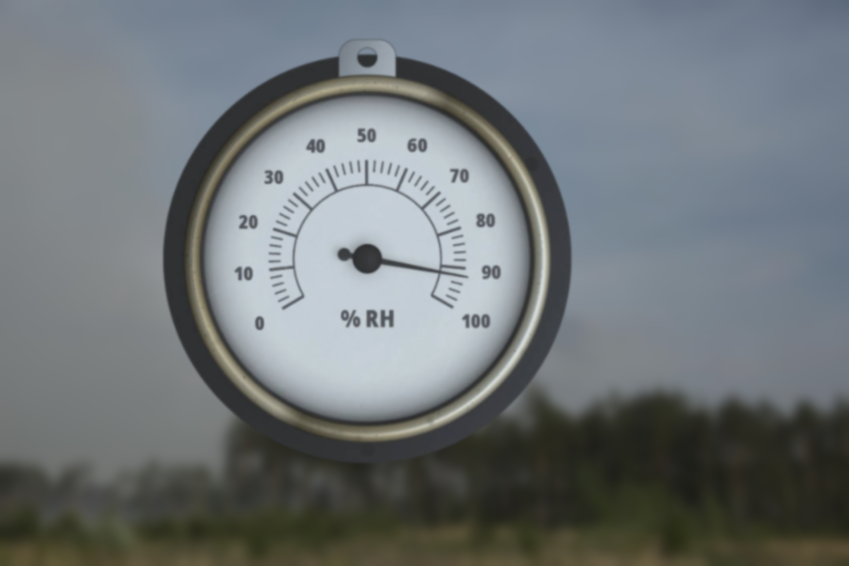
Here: 92 %
